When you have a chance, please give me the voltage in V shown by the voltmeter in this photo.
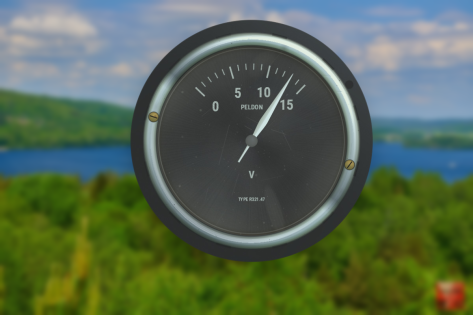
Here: 13 V
